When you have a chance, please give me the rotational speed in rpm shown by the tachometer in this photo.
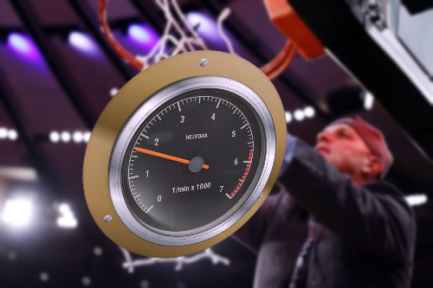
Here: 1700 rpm
